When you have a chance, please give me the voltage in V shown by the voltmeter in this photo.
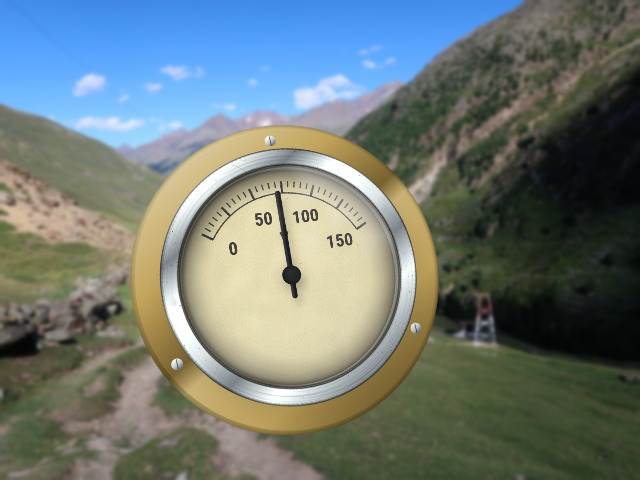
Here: 70 V
